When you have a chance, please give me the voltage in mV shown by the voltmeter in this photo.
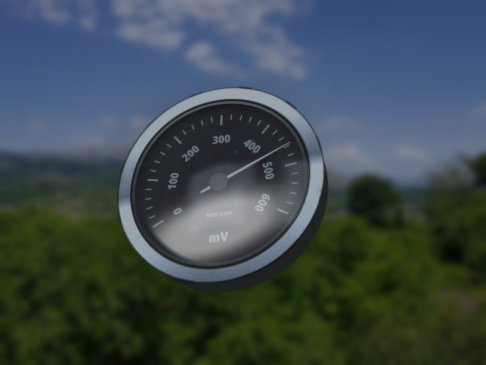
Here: 460 mV
